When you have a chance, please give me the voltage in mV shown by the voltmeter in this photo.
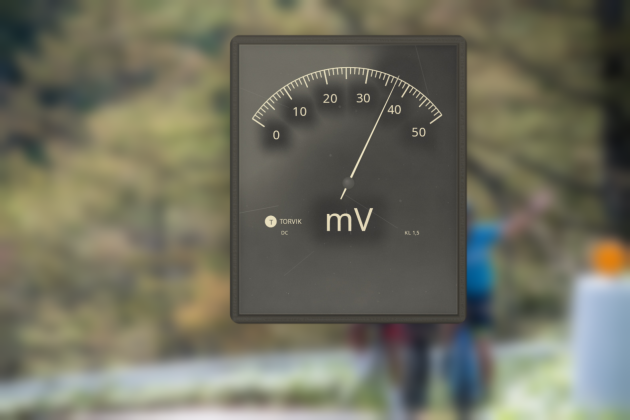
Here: 37 mV
